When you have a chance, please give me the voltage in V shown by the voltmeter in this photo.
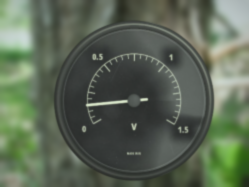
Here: 0.15 V
